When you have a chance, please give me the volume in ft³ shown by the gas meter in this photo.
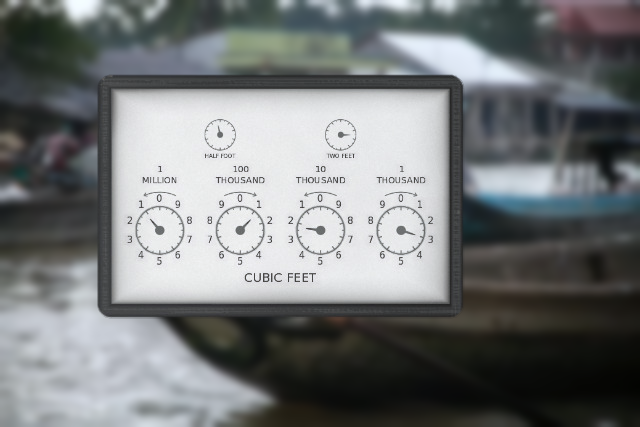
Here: 112300 ft³
